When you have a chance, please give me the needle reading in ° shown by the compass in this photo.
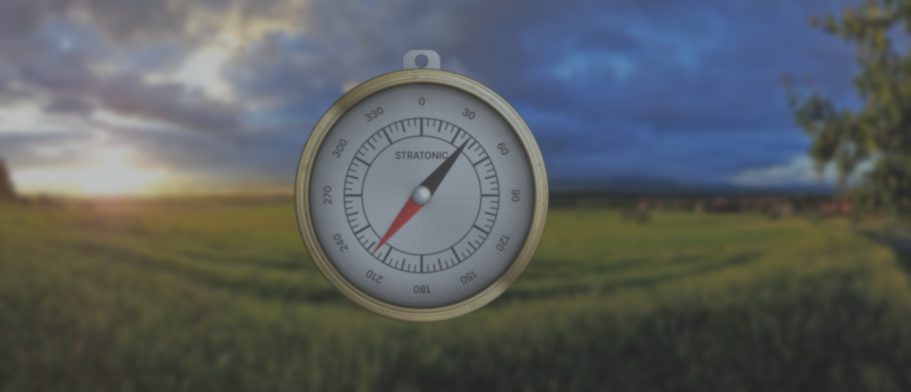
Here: 220 °
